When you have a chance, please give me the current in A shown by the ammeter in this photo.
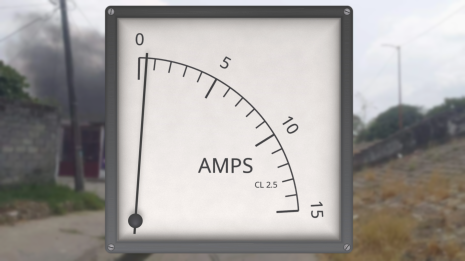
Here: 0.5 A
